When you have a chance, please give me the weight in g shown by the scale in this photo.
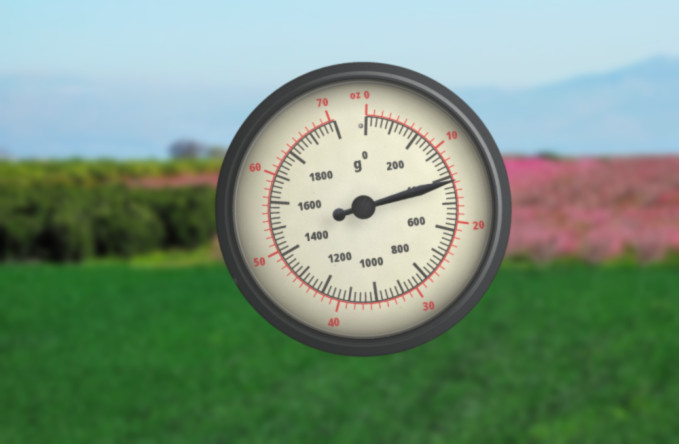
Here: 420 g
